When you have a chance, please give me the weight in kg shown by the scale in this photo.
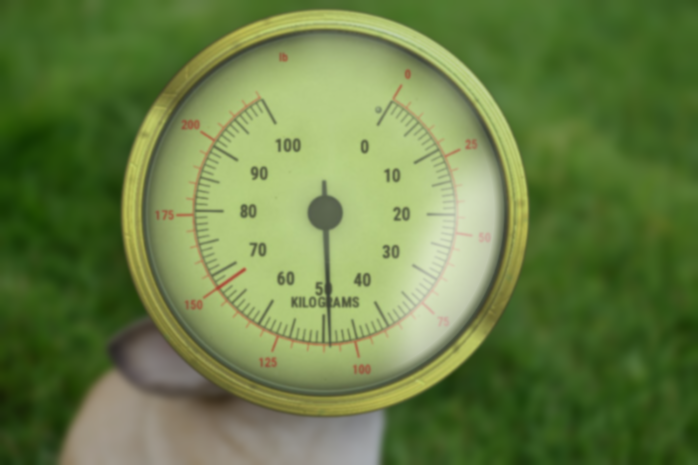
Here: 49 kg
